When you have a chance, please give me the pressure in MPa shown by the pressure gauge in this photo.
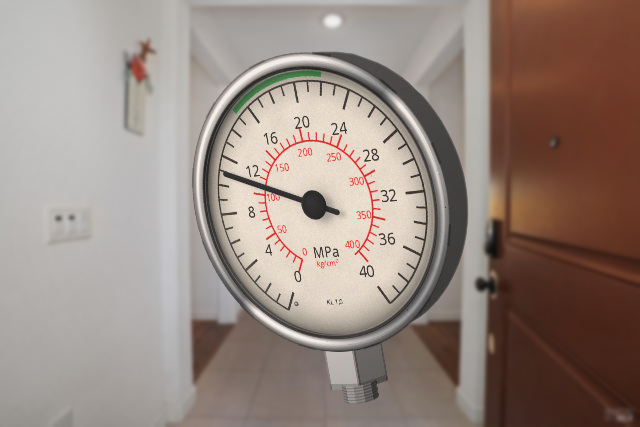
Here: 11 MPa
